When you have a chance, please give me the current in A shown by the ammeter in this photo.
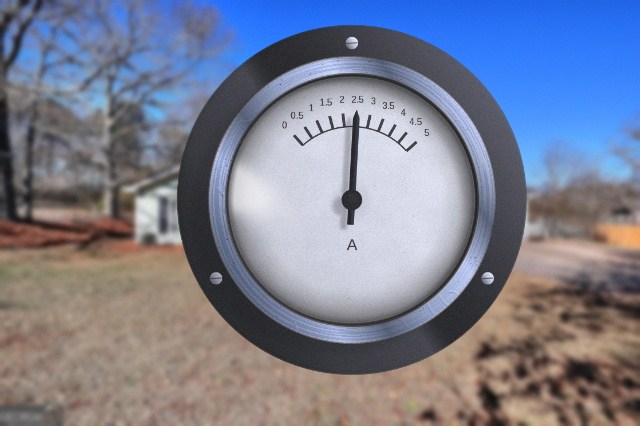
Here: 2.5 A
